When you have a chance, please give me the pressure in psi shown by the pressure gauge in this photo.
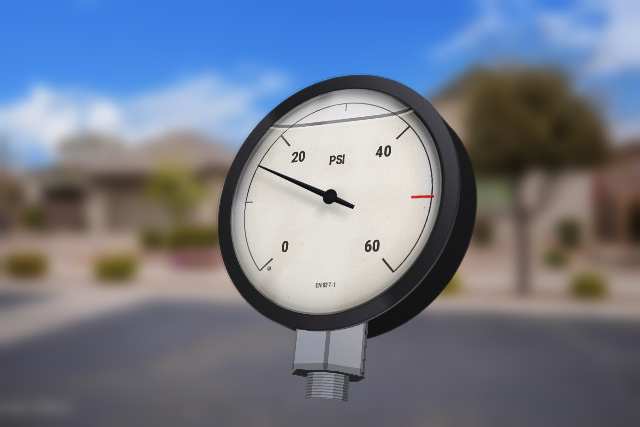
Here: 15 psi
